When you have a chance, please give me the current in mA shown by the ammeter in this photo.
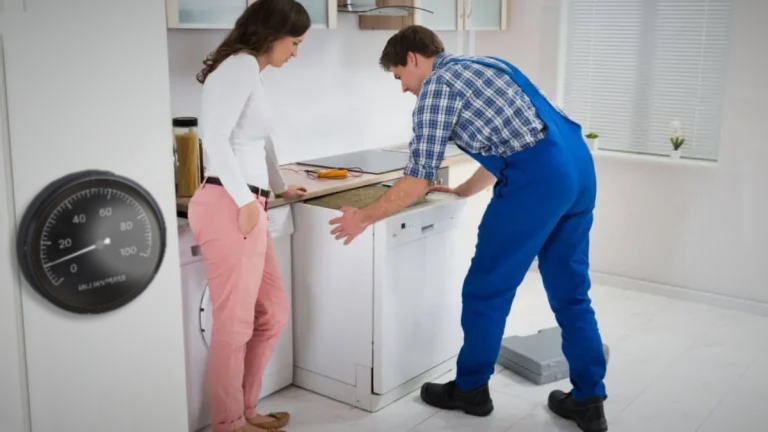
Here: 10 mA
